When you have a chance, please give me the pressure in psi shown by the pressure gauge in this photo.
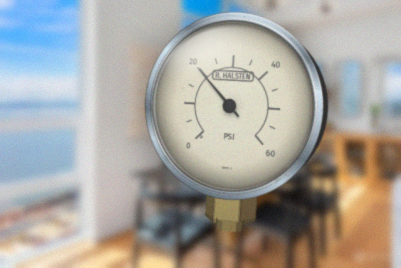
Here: 20 psi
